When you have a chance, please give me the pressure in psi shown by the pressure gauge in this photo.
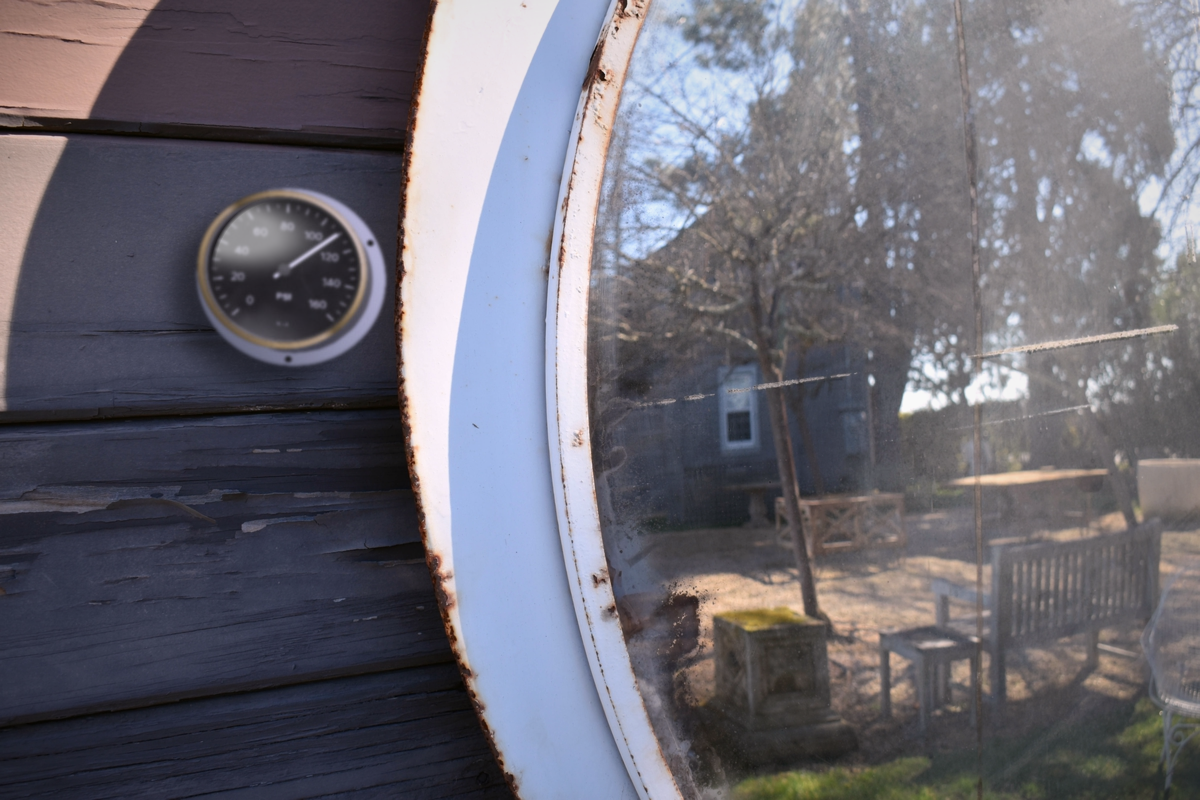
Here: 110 psi
